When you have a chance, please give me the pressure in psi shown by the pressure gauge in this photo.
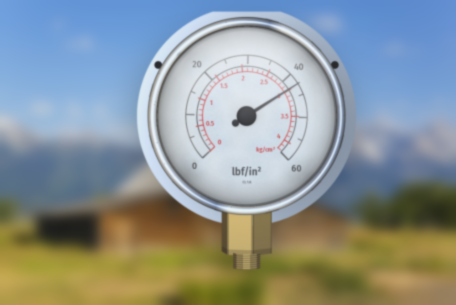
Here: 42.5 psi
